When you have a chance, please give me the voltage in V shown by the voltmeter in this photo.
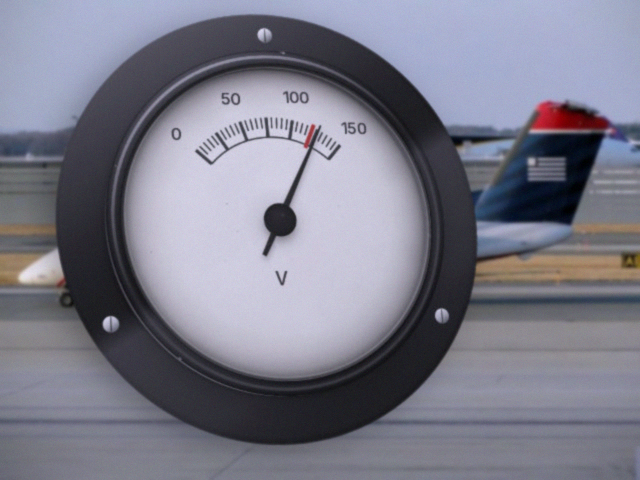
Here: 125 V
